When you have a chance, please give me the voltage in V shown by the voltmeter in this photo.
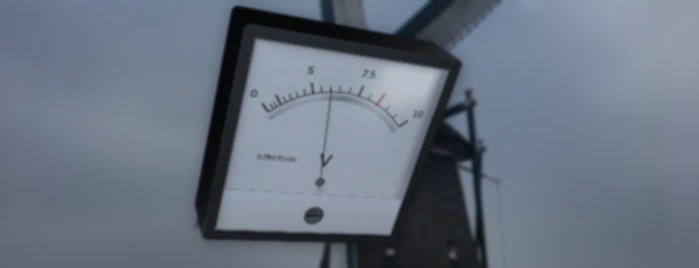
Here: 6 V
